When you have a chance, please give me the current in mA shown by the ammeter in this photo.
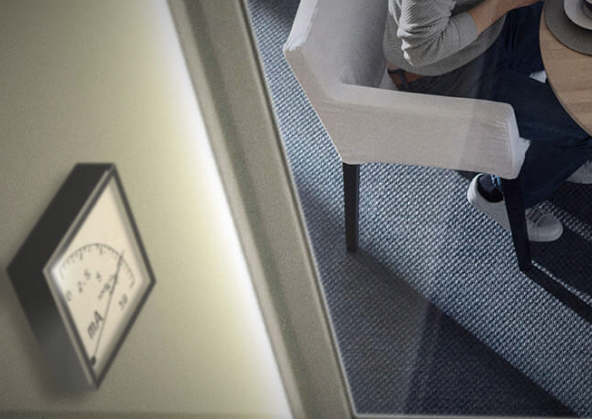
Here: 7.5 mA
